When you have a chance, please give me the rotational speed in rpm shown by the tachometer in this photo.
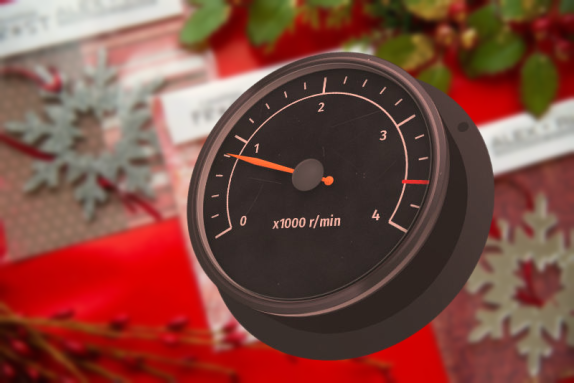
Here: 800 rpm
